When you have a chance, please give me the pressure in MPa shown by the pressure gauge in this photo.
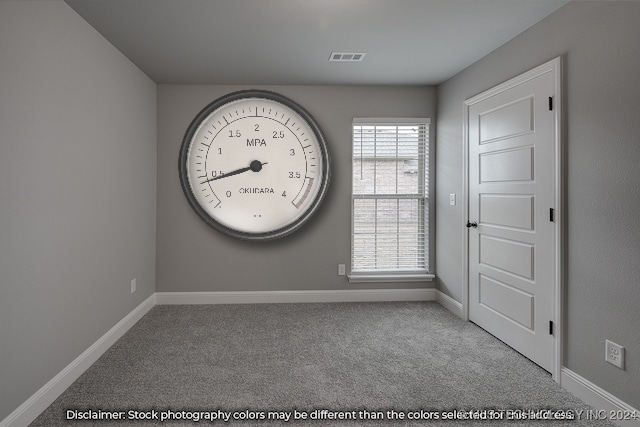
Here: 0.4 MPa
